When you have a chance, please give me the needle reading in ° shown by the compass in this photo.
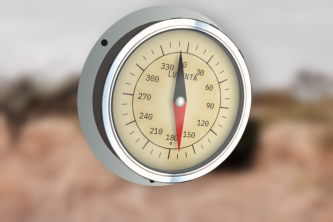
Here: 170 °
